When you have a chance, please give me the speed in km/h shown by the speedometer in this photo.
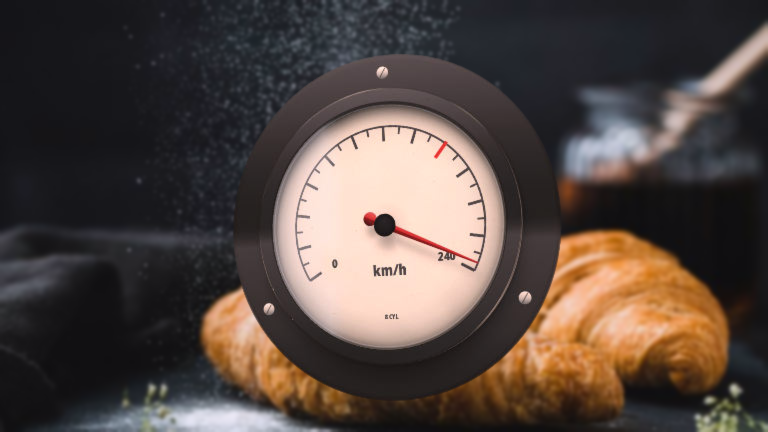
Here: 235 km/h
